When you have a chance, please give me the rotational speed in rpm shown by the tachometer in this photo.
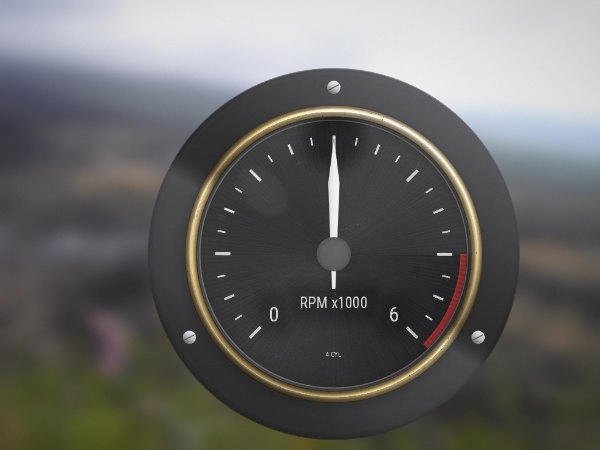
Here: 3000 rpm
